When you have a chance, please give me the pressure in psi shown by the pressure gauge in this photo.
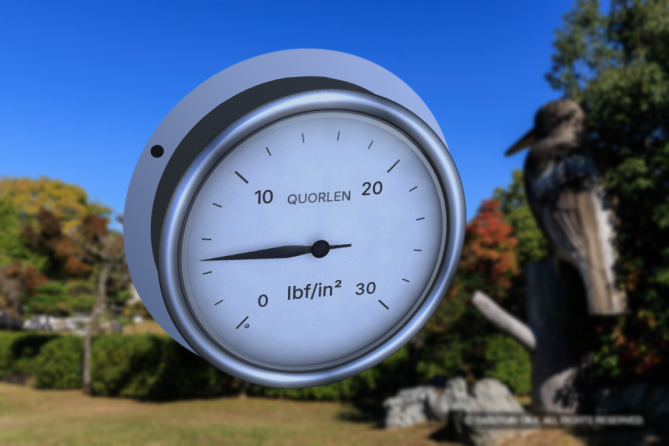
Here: 5 psi
